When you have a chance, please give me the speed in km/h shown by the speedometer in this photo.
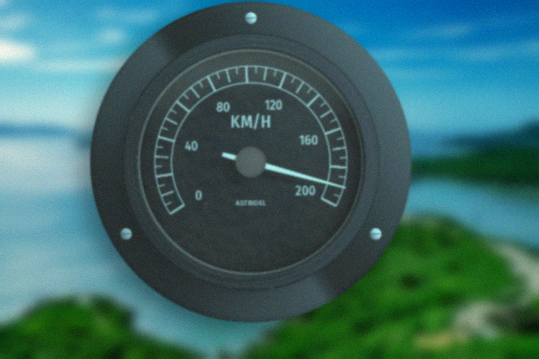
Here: 190 km/h
